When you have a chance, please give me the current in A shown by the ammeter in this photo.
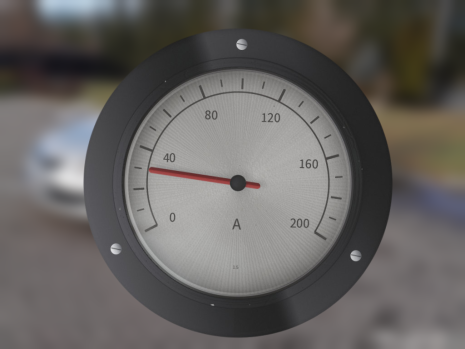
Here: 30 A
